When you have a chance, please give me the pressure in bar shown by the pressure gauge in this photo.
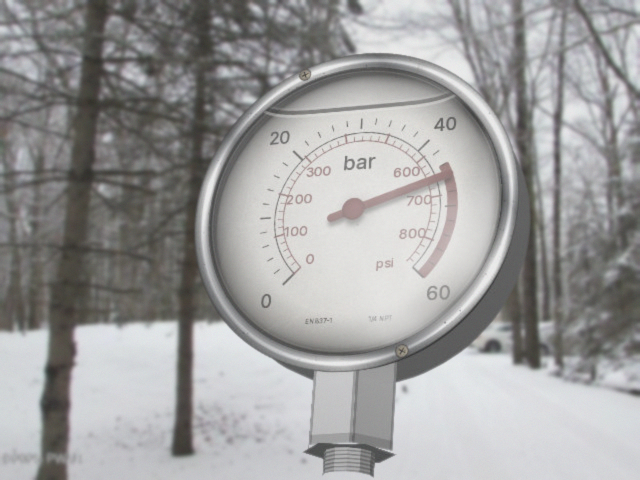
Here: 46 bar
